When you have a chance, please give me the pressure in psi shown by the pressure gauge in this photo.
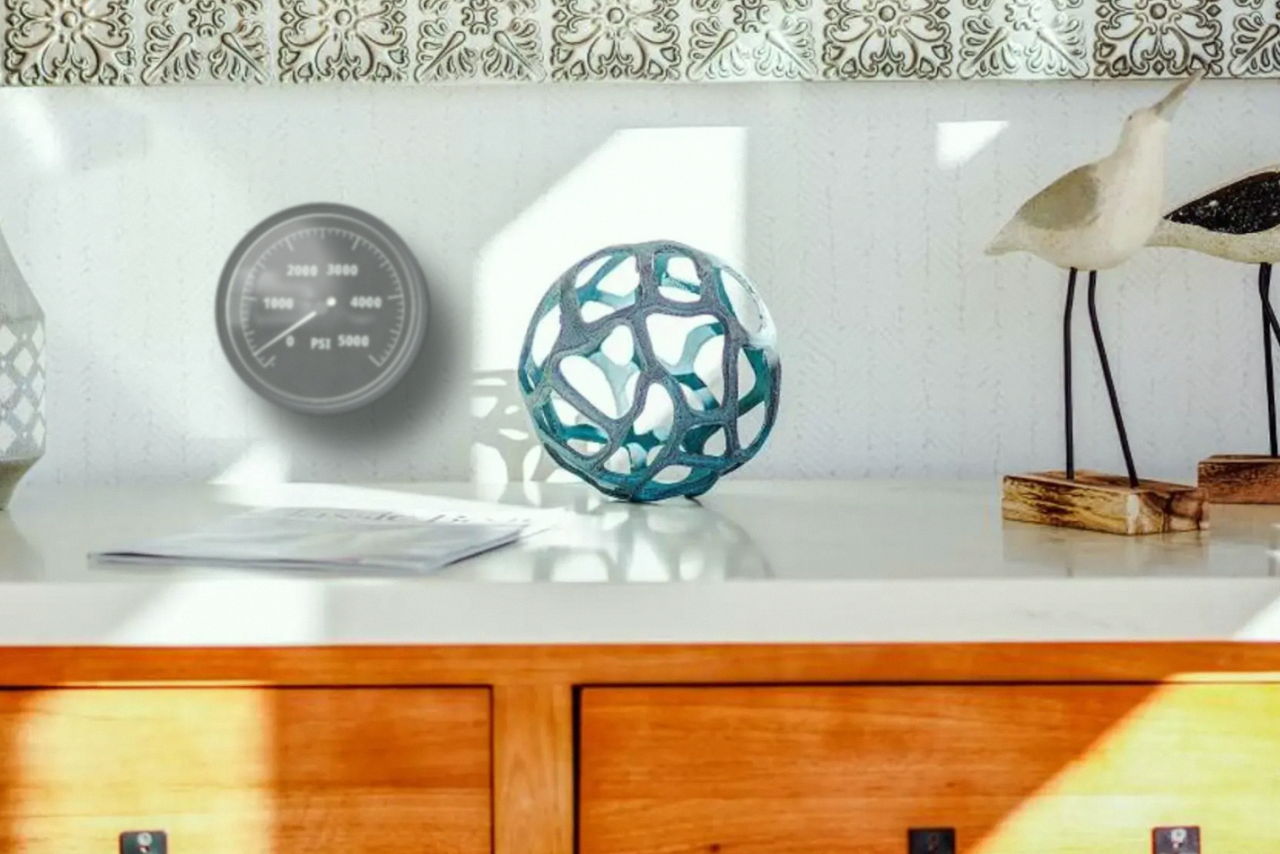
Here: 200 psi
